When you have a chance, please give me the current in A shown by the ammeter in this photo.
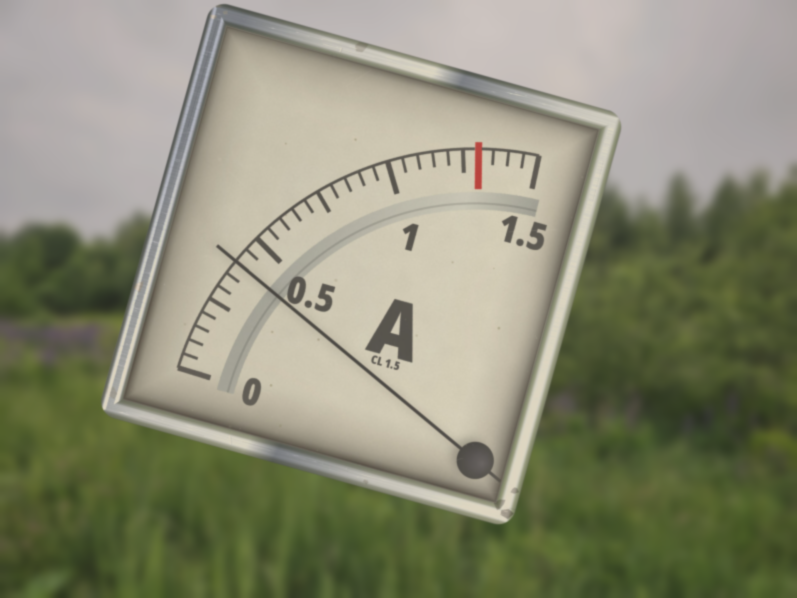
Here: 0.4 A
